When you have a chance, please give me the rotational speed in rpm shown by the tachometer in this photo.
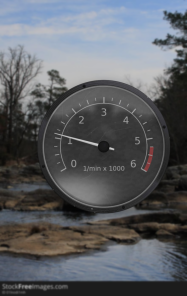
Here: 1125 rpm
